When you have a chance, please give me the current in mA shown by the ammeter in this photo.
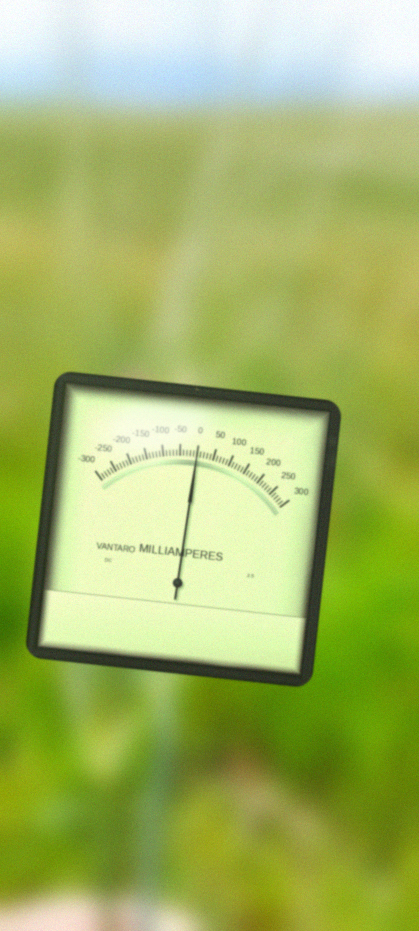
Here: 0 mA
